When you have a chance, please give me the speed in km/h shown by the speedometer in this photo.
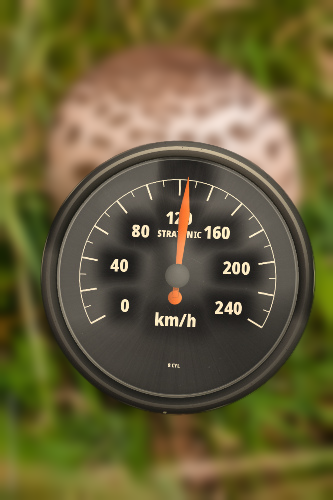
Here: 125 km/h
